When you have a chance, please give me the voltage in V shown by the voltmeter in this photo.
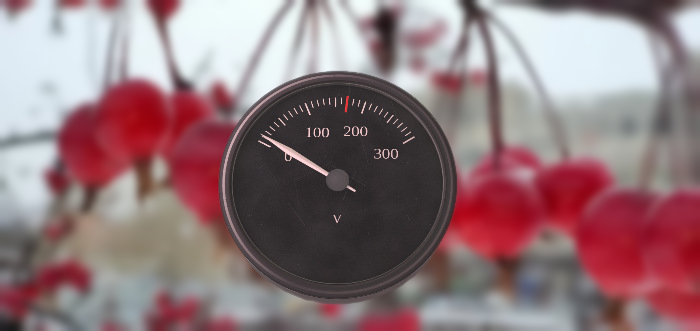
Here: 10 V
